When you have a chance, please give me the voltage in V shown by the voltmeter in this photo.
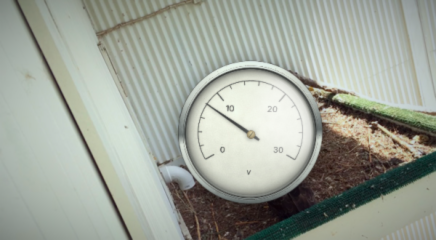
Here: 8 V
